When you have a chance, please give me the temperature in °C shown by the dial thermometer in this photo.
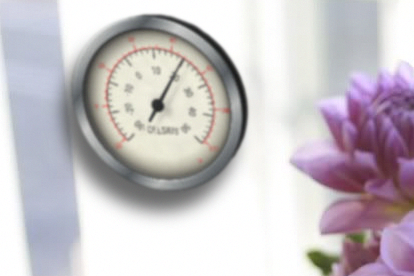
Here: 20 °C
